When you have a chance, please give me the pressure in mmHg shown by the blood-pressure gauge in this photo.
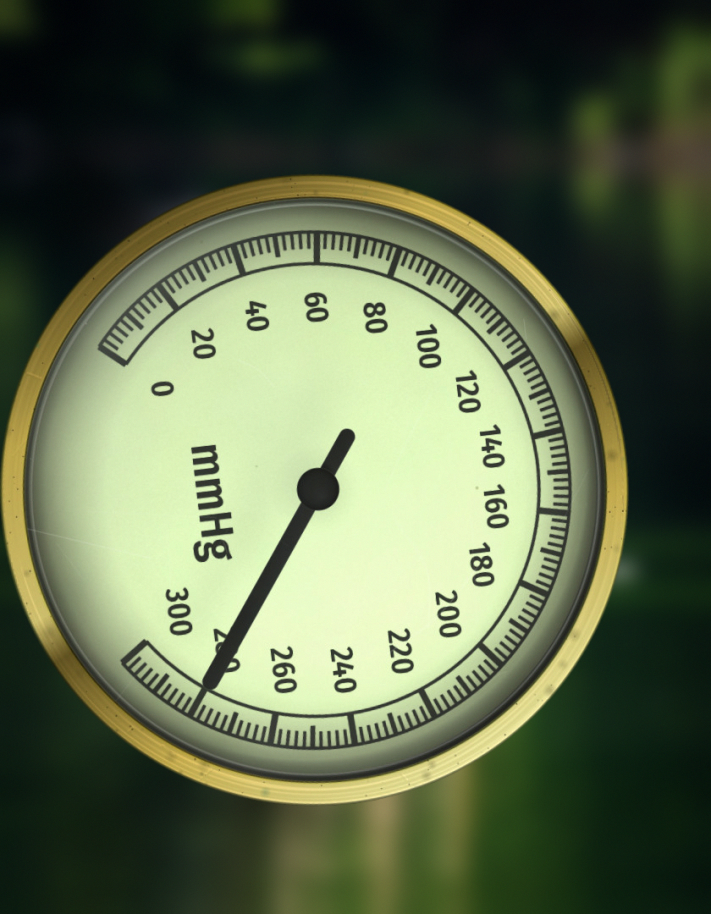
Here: 280 mmHg
